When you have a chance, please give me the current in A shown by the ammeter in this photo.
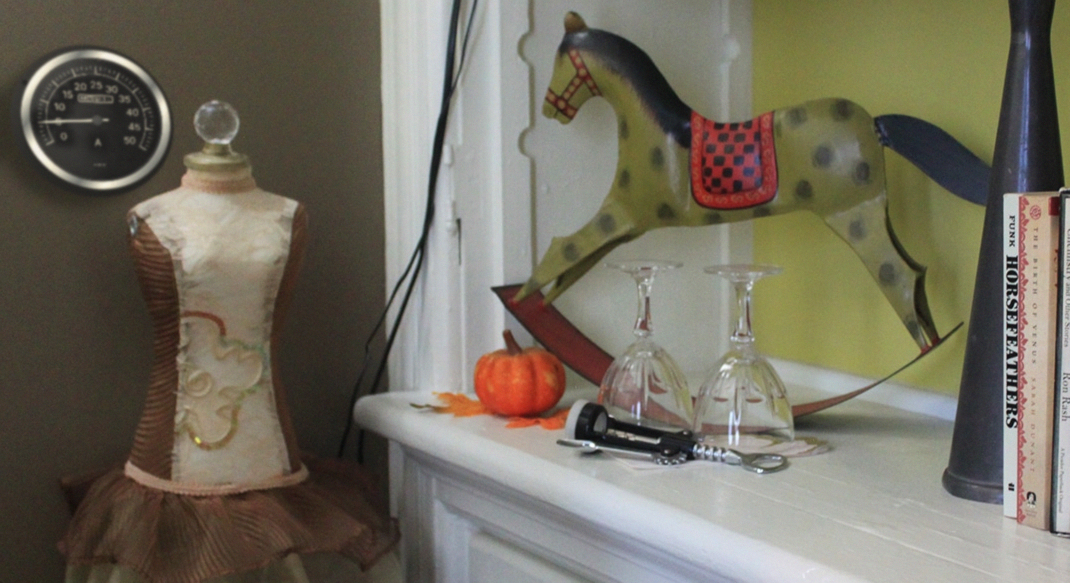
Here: 5 A
